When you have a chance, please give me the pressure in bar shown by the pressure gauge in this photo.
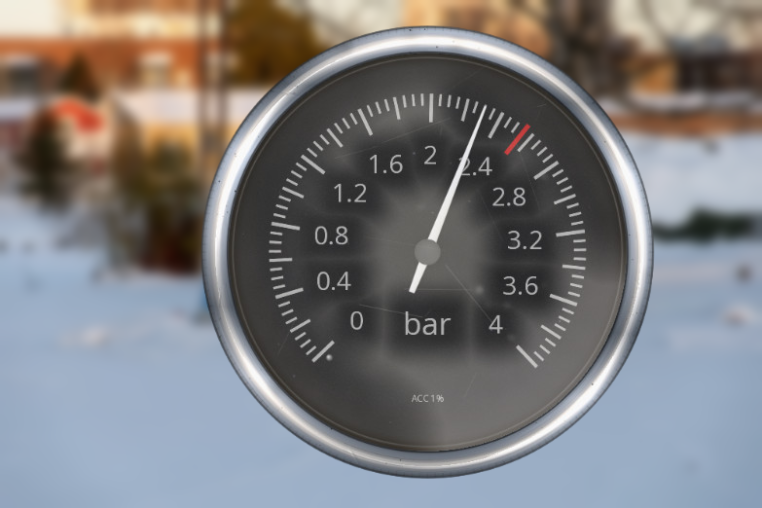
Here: 2.3 bar
